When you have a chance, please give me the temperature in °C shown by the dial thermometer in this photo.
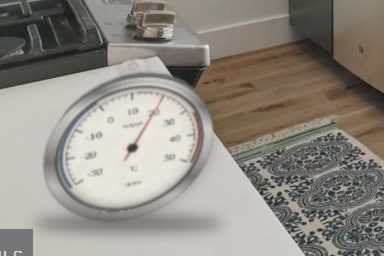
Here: 20 °C
